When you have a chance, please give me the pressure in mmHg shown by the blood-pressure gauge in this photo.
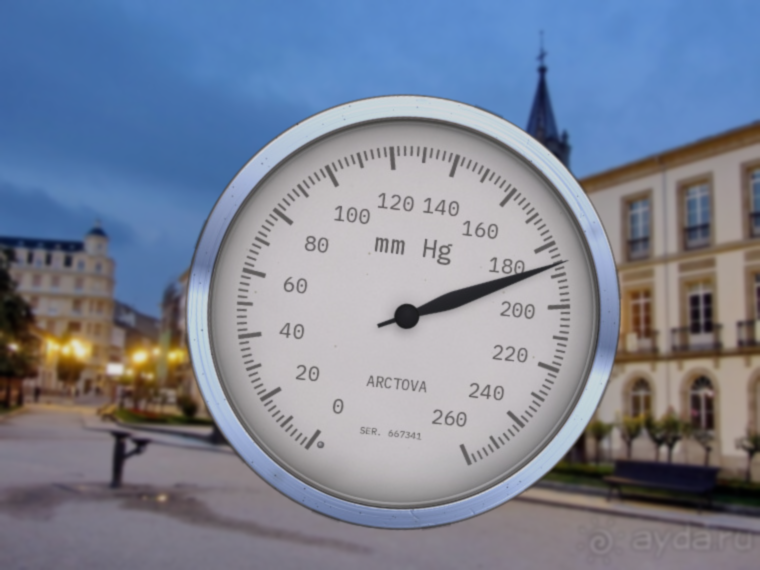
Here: 186 mmHg
